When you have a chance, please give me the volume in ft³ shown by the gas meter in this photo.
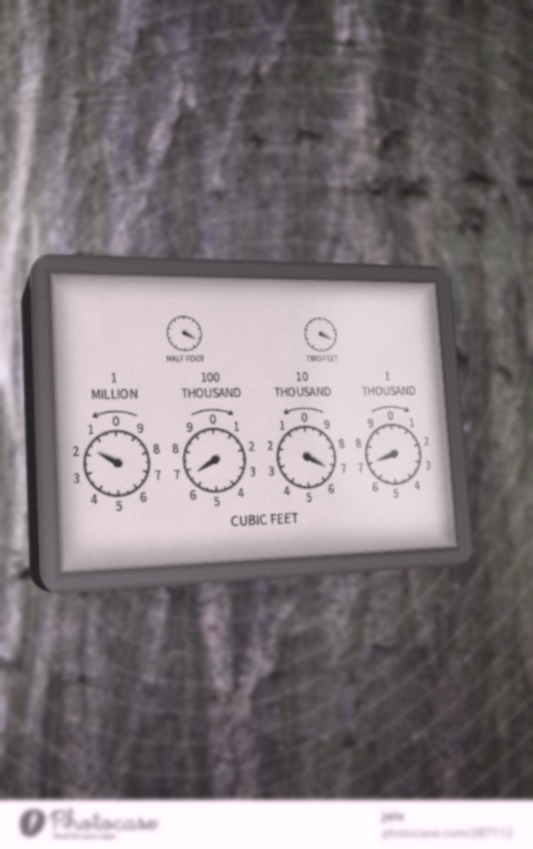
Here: 166700 ft³
